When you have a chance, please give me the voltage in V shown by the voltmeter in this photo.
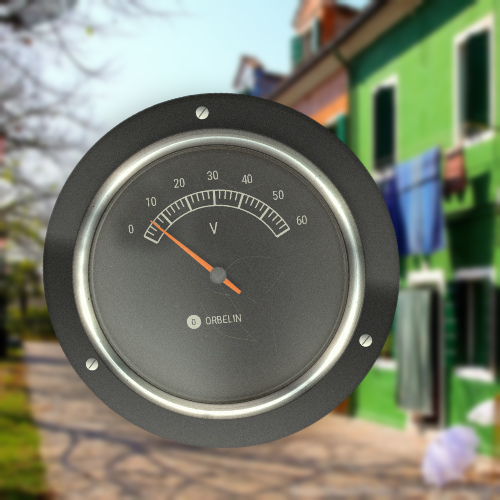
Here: 6 V
